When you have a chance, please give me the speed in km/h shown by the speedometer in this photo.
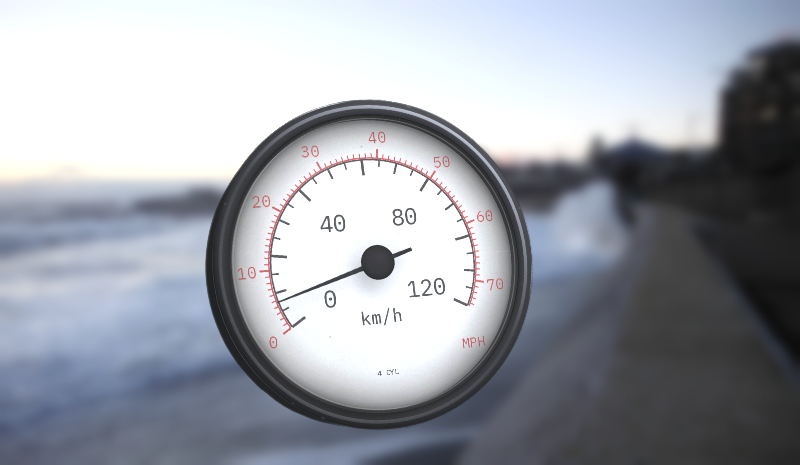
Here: 7.5 km/h
